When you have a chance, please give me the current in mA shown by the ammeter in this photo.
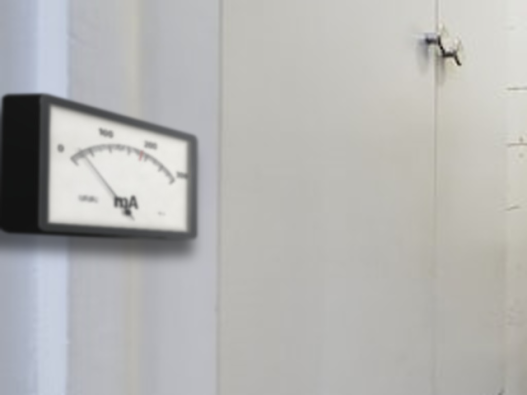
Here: 25 mA
